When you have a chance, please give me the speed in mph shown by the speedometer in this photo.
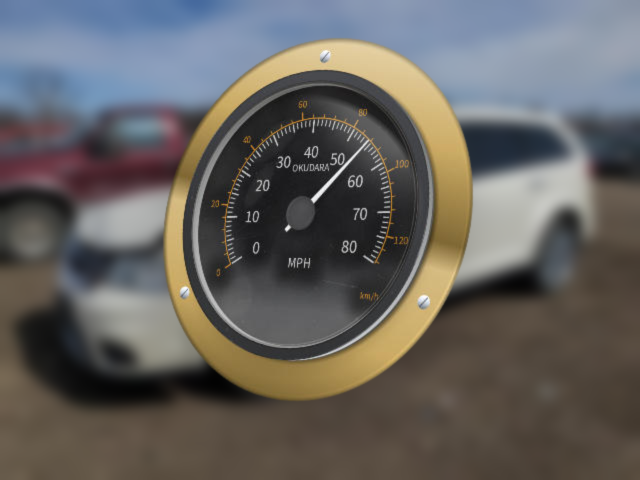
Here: 55 mph
